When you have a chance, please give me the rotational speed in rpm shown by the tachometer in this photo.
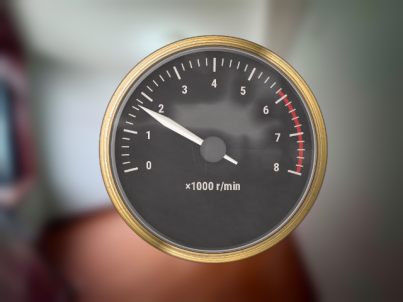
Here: 1700 rpm
